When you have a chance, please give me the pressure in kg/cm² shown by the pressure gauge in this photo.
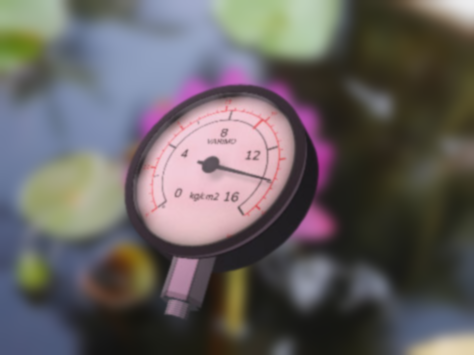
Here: 14 kg/cm²
